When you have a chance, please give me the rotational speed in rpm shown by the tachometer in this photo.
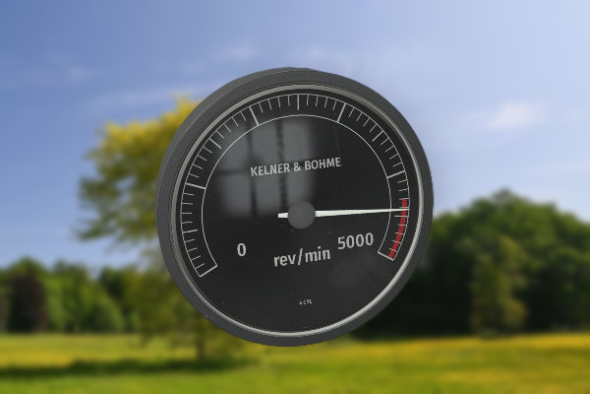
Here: 4400 rpm
